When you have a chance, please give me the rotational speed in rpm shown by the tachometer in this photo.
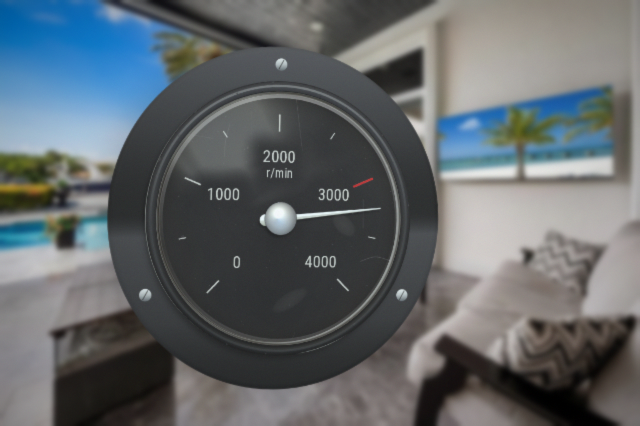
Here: 3250 rpm
